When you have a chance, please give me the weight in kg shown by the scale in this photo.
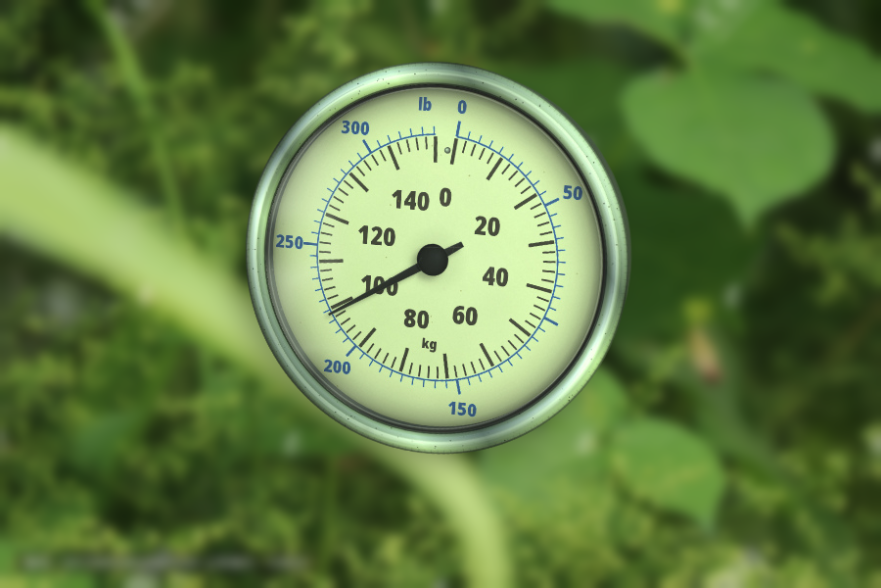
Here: 99 kg
